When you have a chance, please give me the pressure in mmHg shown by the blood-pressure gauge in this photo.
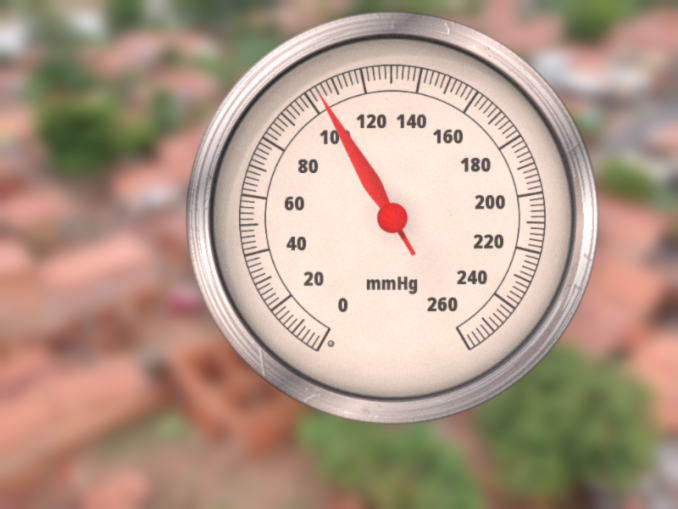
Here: 104 mmHg
